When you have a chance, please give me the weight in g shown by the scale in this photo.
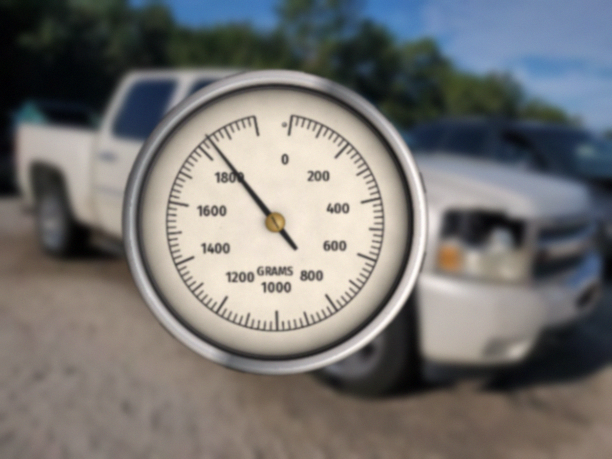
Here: 1840 g
